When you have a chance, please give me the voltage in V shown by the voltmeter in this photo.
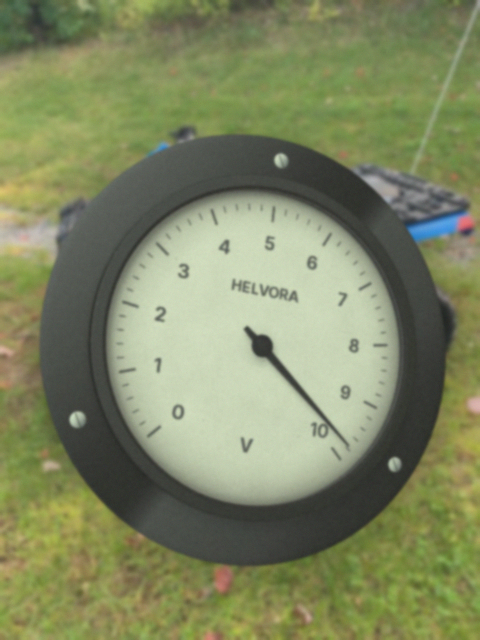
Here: 9.8 V
